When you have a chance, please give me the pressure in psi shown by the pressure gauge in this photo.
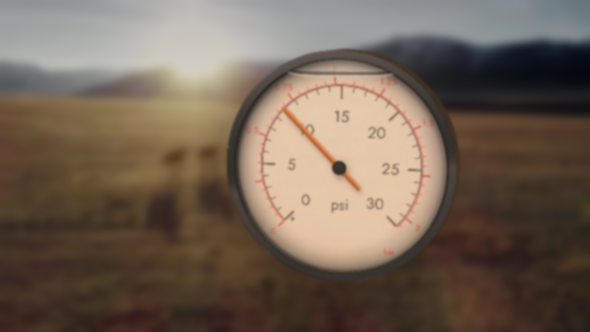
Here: 10 psi
